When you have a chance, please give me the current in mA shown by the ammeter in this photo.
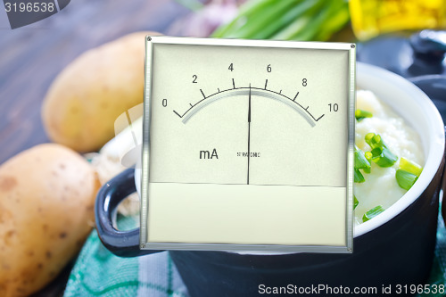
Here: 5 mA
